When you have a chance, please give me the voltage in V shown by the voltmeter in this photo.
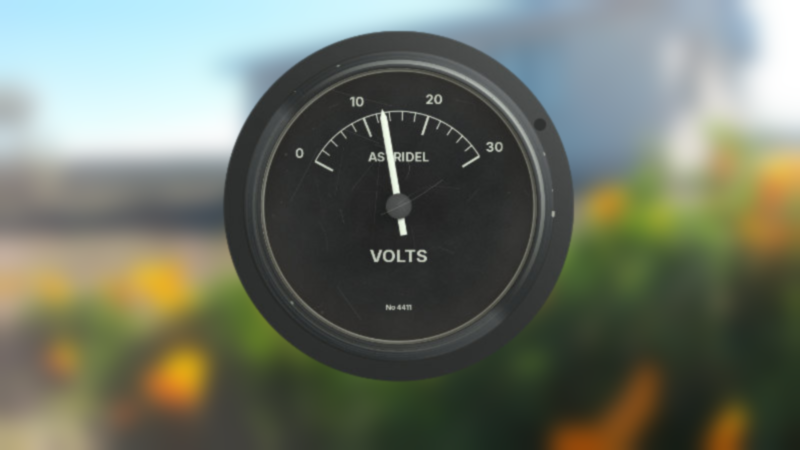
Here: 13 V
